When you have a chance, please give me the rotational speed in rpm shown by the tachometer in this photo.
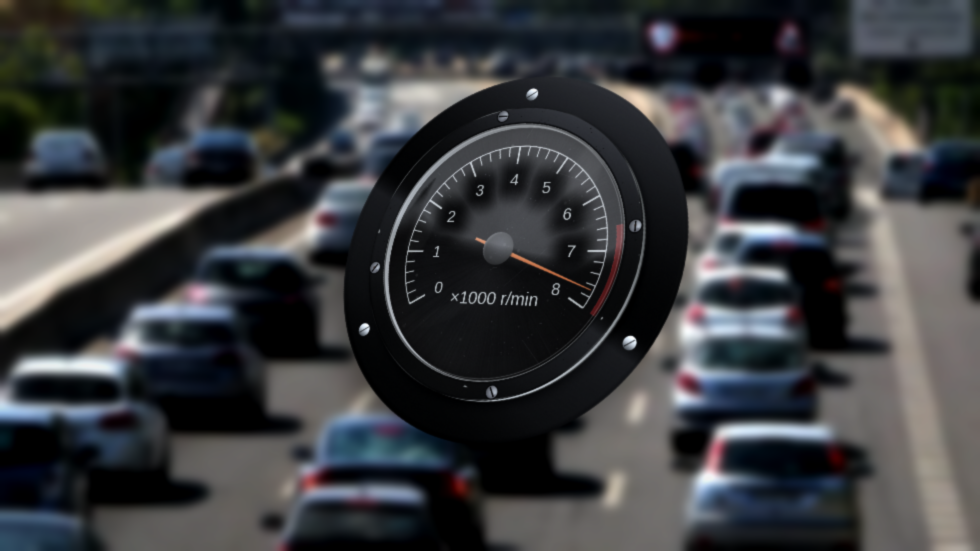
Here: 7700 rpm
